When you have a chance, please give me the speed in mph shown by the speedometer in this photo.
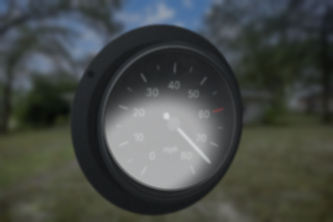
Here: 75 mph
